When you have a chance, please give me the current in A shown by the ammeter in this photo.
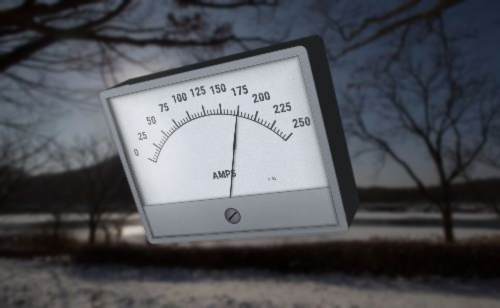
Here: 175 A
